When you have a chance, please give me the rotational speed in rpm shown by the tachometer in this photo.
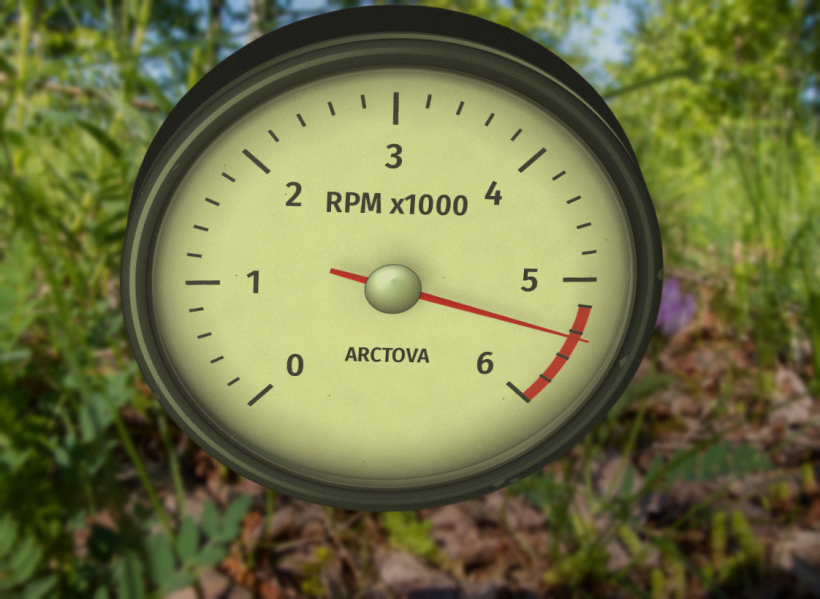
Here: 5400 rpm
